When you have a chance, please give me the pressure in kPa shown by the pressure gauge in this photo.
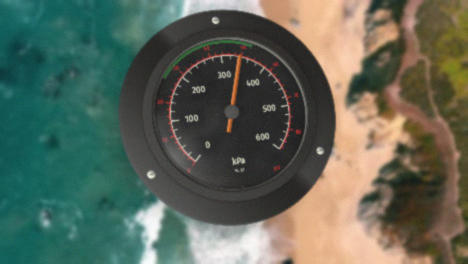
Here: 340 kPa
